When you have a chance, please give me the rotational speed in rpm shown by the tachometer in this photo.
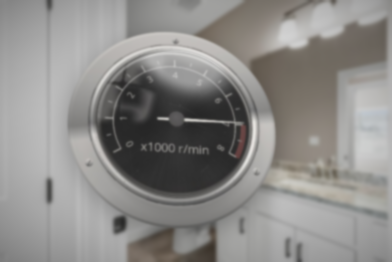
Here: 7000 rpm
